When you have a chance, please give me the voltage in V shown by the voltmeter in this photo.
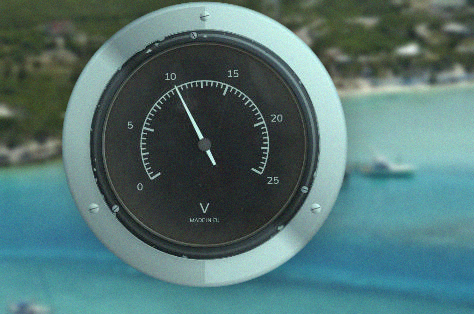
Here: 10 V
